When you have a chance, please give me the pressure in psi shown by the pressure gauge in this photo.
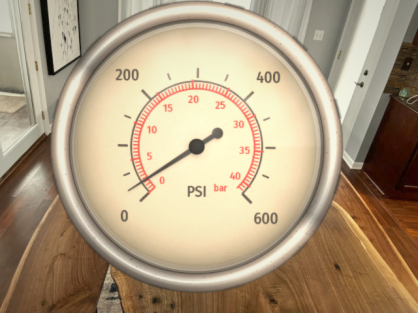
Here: 25 psi
